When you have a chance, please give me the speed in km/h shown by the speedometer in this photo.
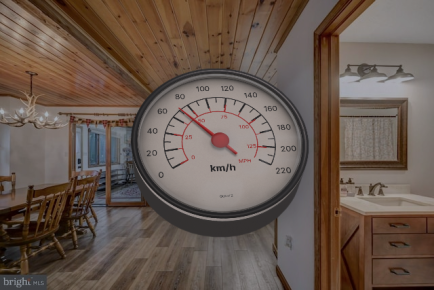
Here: 70 km/h
